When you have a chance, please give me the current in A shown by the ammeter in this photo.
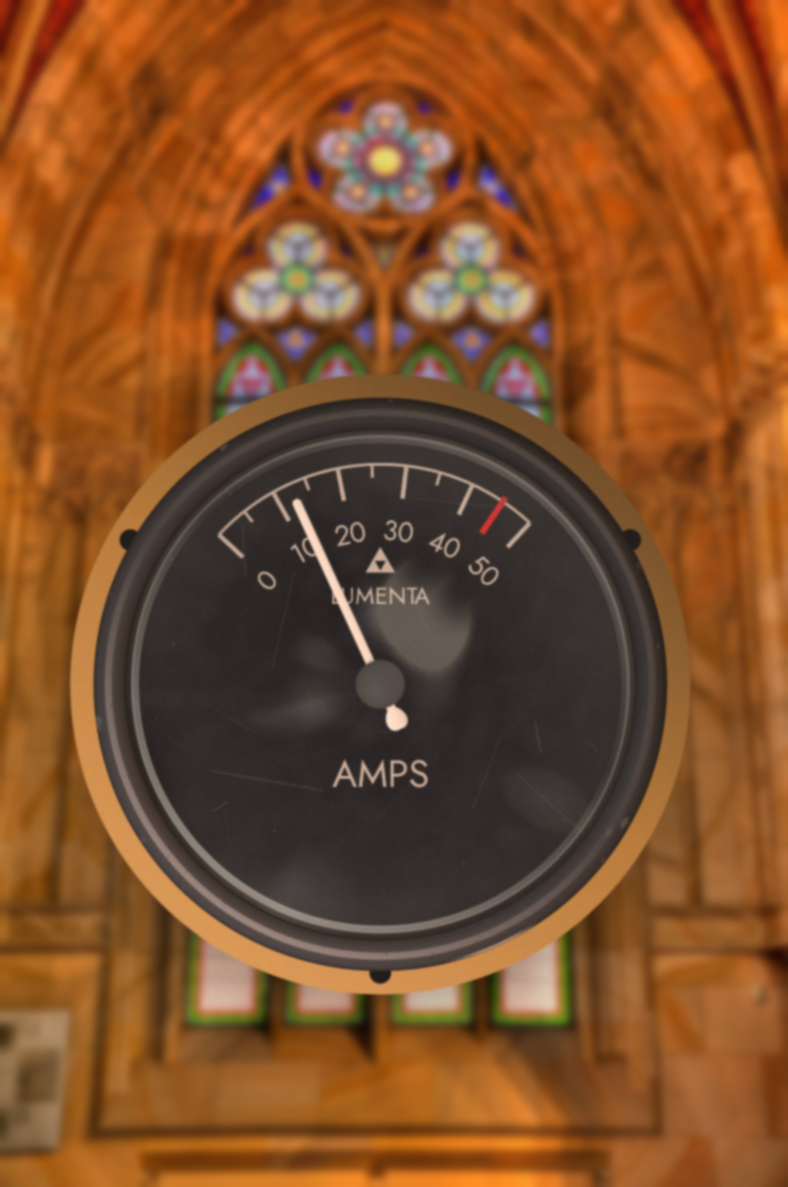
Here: 12.5 A
